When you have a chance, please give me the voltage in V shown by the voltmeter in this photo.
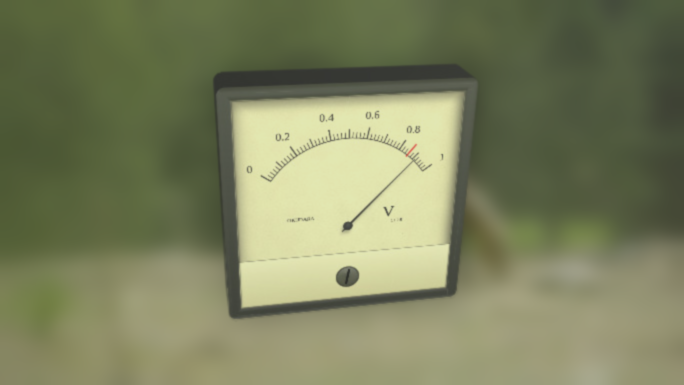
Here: 0.9 V
